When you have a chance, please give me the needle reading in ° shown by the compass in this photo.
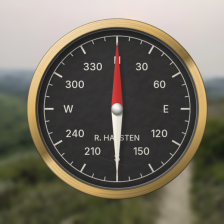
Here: 0 °
